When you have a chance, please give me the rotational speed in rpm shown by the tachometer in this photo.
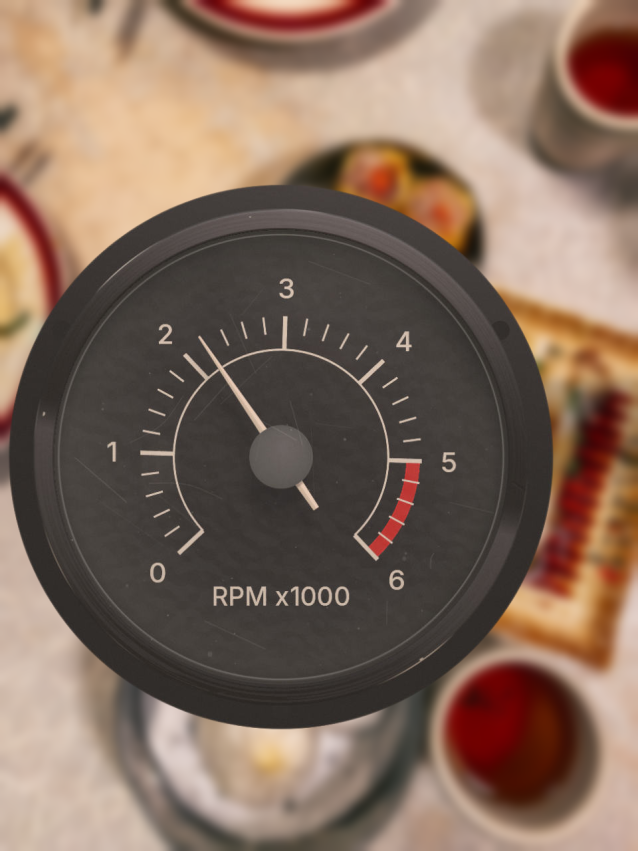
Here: 2200 rpm
